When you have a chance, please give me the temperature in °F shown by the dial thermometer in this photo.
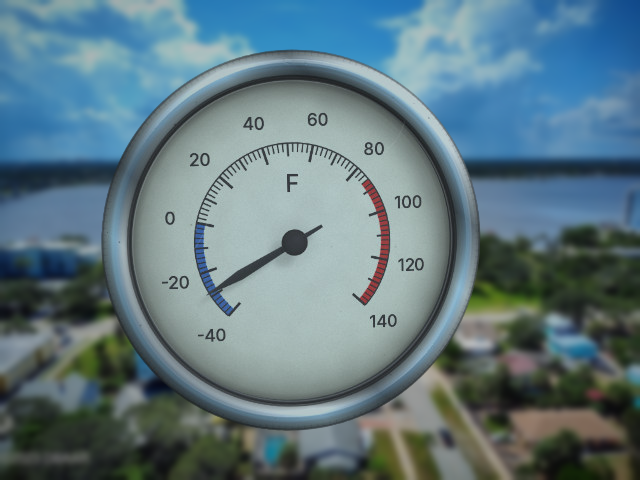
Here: -28 °F
